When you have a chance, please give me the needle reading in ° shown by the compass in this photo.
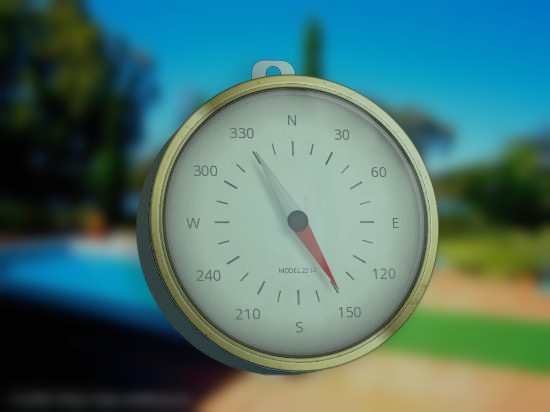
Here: 150 °
